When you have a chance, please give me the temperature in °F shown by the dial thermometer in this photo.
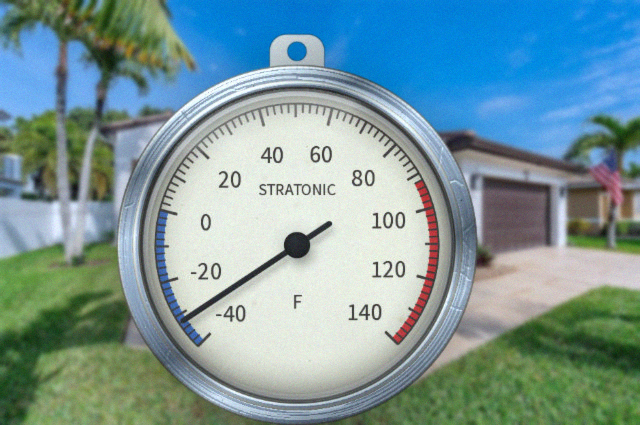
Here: -32 °F
